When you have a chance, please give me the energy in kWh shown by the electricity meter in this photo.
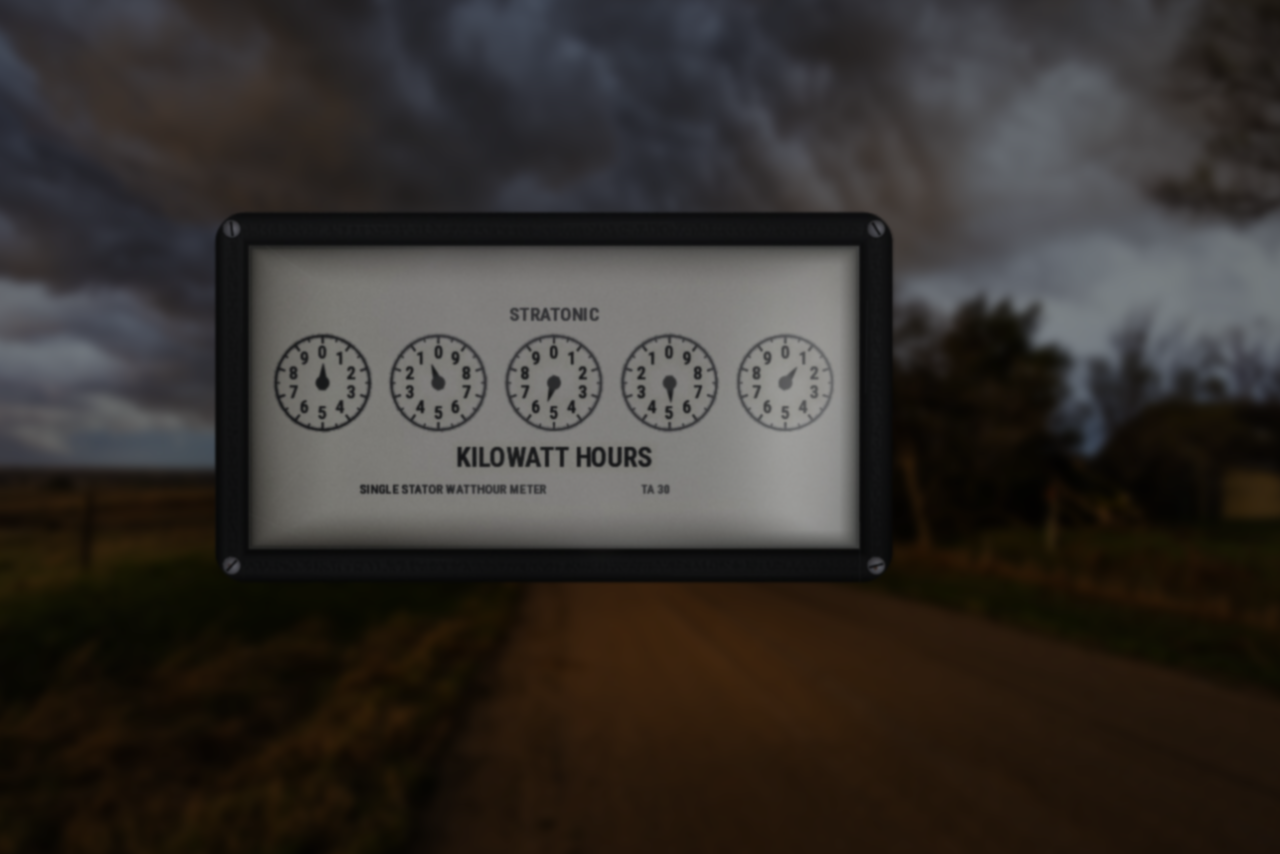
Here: 551 kWh
